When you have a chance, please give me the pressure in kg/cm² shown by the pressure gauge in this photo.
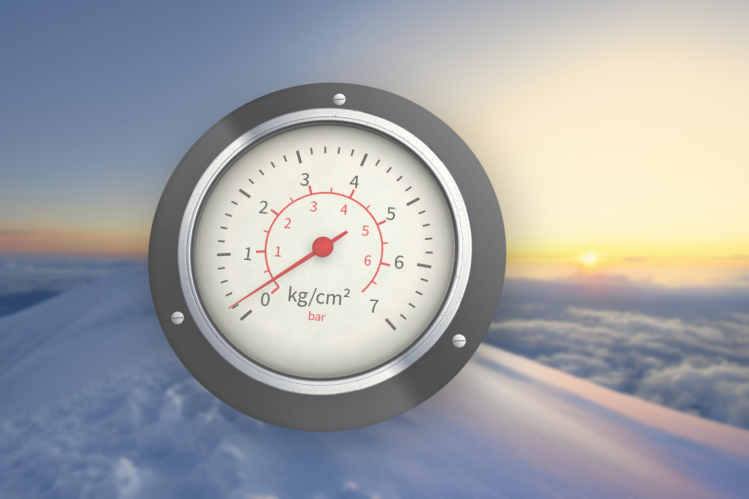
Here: 0.2 kg/cm²
